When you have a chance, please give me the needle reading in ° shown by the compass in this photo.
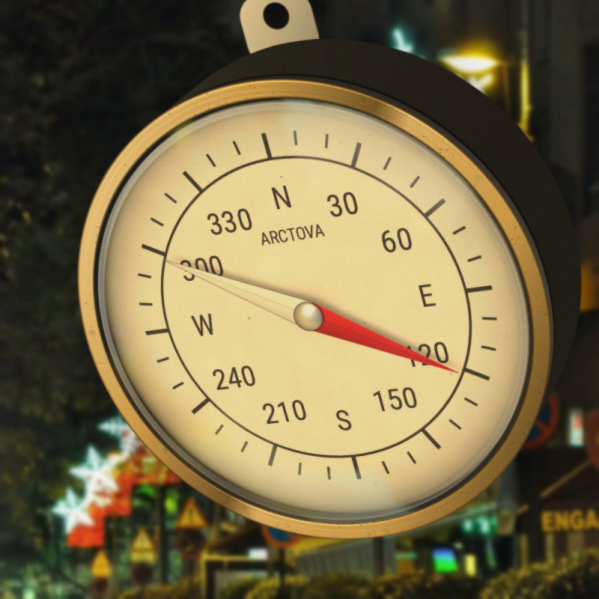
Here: 120 °
